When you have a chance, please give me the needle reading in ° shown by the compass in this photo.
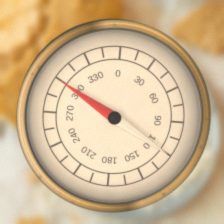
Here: 300 °
